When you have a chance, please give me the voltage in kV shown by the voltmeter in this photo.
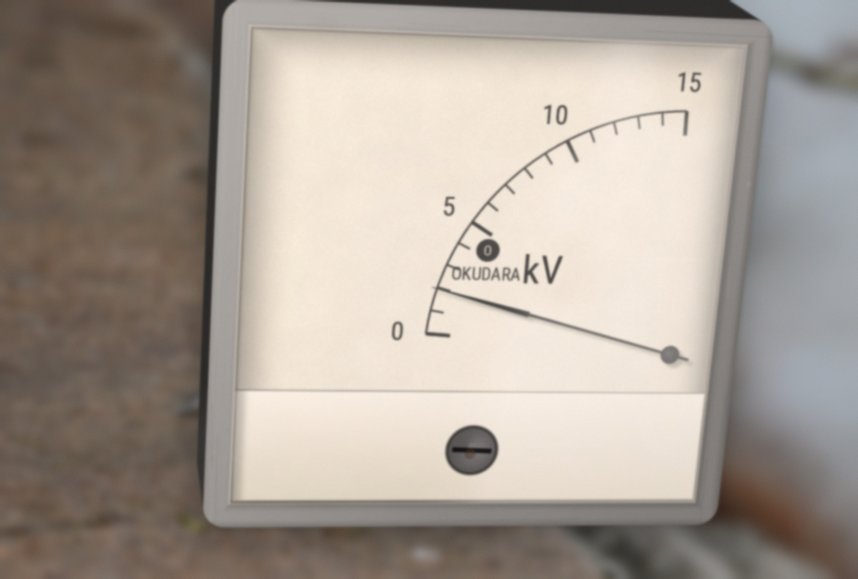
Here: 2 kV
